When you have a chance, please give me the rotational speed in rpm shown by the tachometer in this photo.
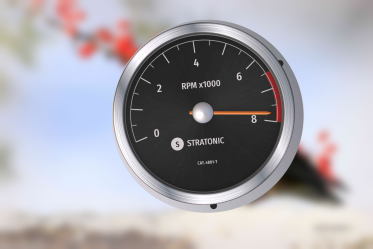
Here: 7750 rpm
